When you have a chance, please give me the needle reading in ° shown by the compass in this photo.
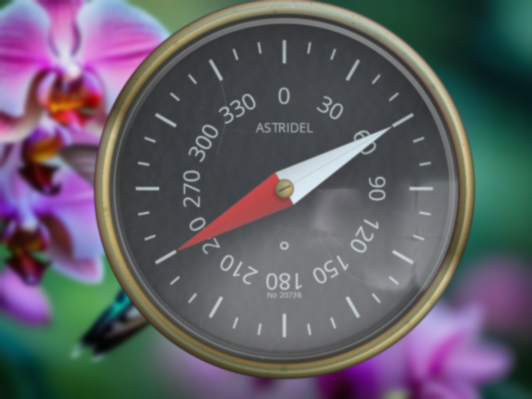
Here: 240 °
